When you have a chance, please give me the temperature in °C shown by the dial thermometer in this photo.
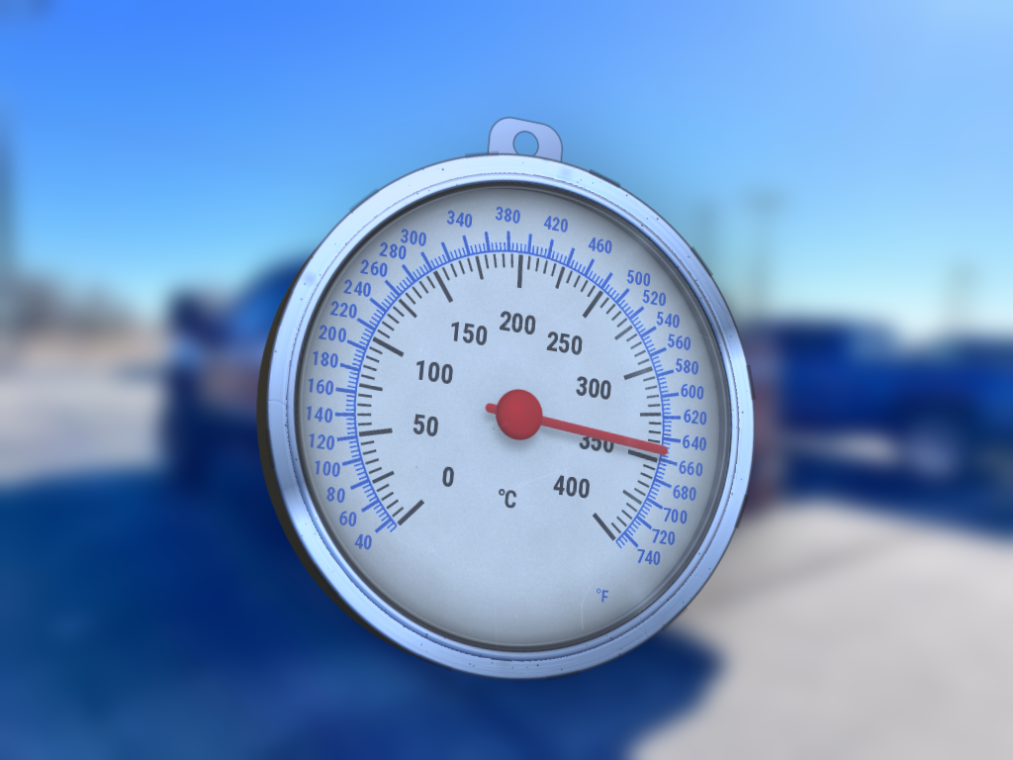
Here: 345 °C
